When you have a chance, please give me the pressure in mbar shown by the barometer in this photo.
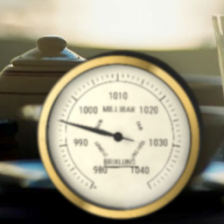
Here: 995 mbar
